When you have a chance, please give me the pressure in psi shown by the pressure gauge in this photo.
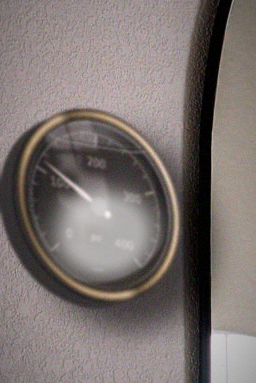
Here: 110 psi
